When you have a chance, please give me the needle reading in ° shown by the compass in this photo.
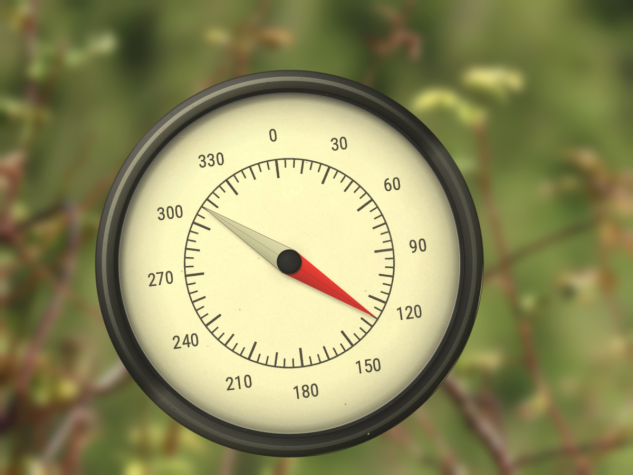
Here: 130 °
